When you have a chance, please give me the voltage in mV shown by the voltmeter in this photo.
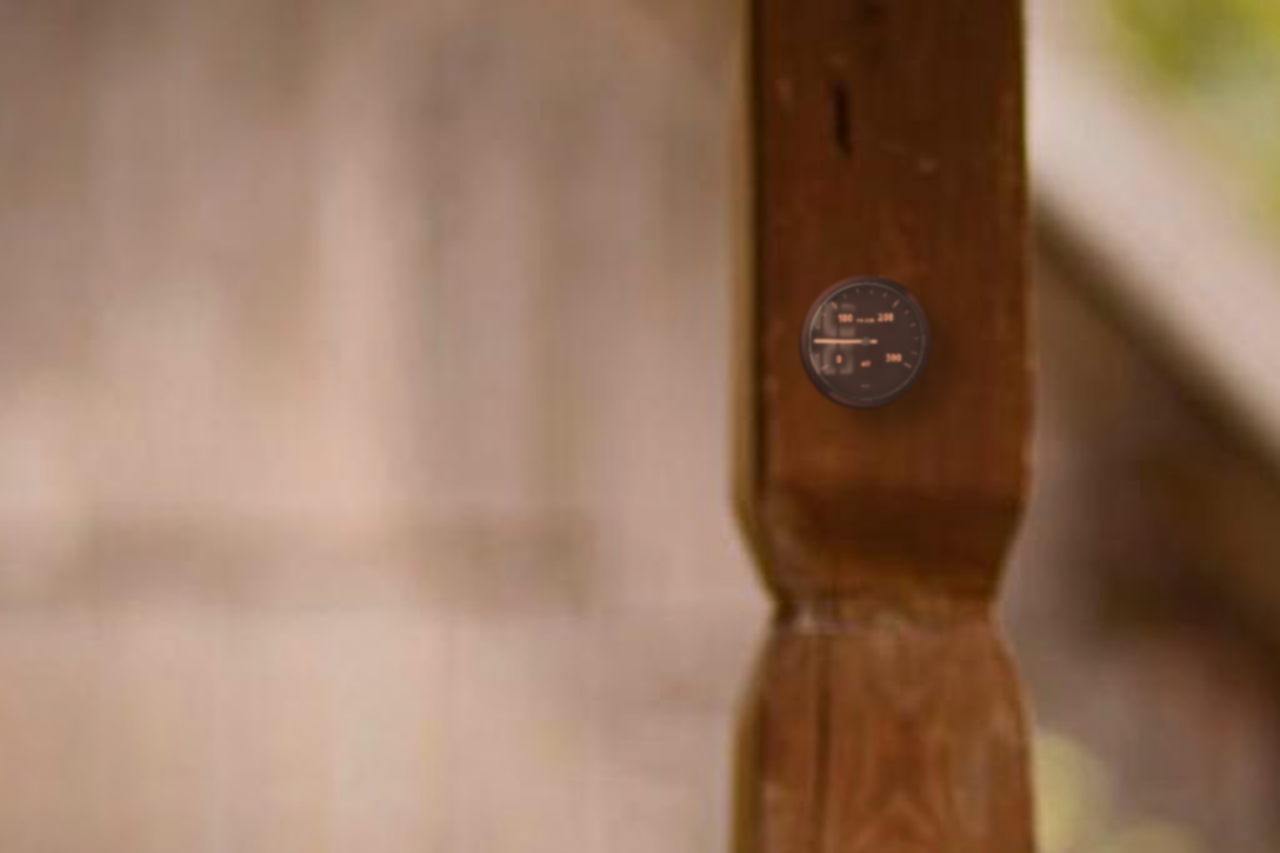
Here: 40 mV
